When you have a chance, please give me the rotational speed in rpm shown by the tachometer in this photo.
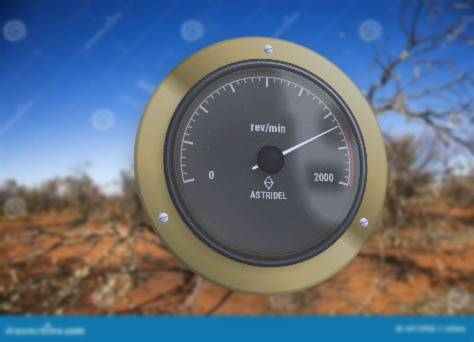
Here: 1600 rpm
